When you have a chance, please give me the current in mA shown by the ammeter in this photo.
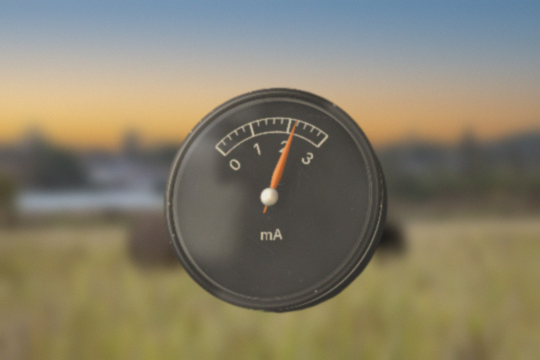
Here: 2.2 mA
